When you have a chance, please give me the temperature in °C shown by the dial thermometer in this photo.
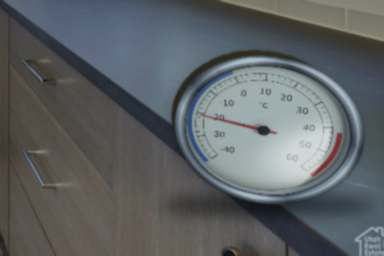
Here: -20 °C
